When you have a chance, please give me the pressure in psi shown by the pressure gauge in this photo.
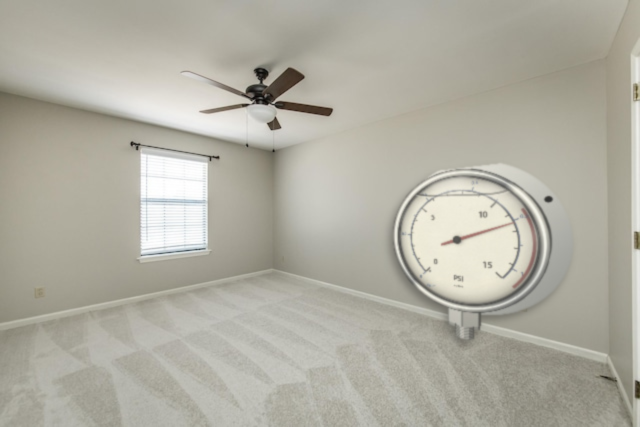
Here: 11.5 psi
